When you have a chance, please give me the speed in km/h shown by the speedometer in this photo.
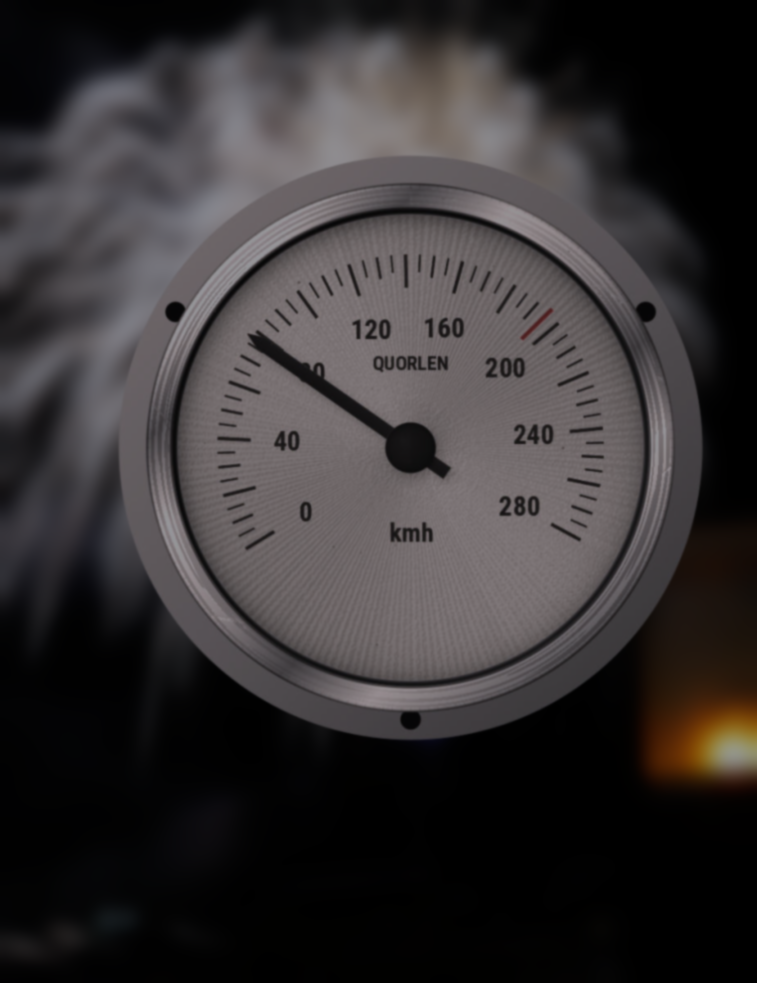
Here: 77.5 km/h
